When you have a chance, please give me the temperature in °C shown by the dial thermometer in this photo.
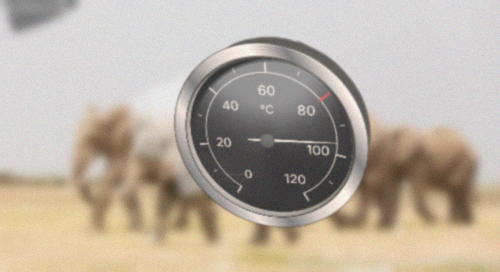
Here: 95 °C
